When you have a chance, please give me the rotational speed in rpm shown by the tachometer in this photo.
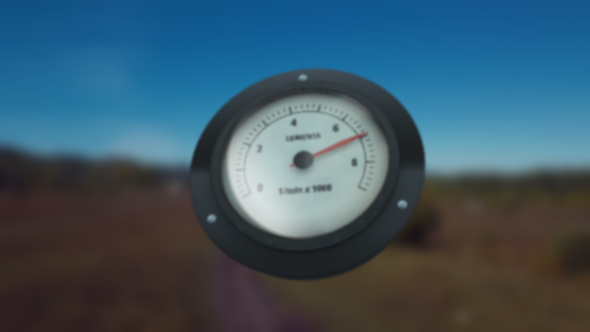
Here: 7000 rpm
